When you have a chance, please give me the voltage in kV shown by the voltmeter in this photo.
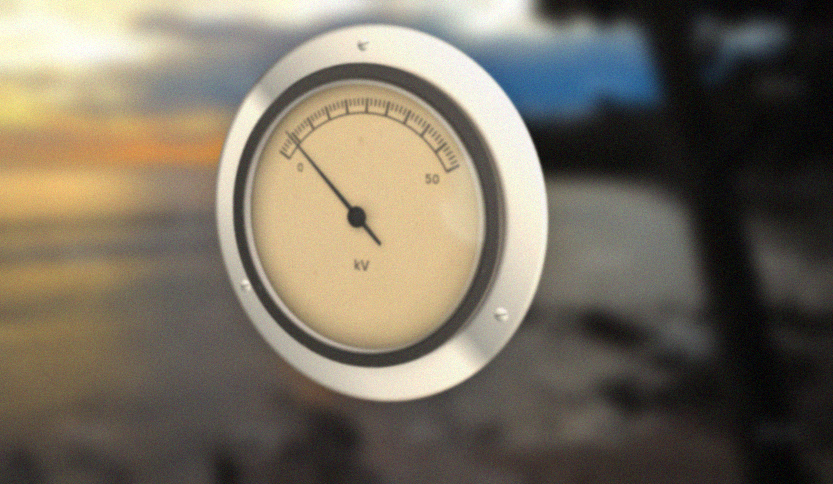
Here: 5 kV
